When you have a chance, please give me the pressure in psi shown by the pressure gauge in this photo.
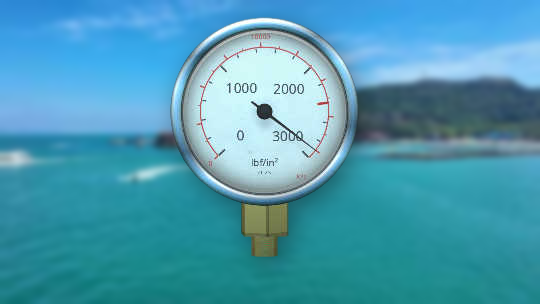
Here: 2900 psi
